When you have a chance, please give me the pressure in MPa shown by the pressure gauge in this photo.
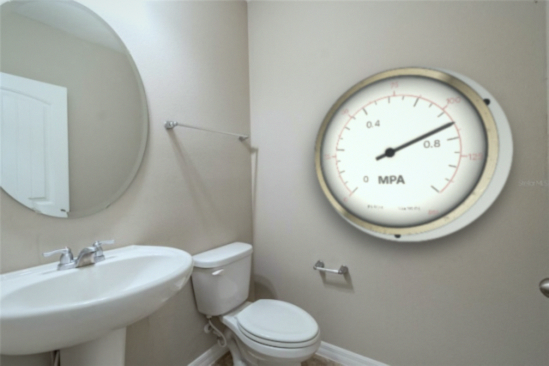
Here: 0.75 MPa
